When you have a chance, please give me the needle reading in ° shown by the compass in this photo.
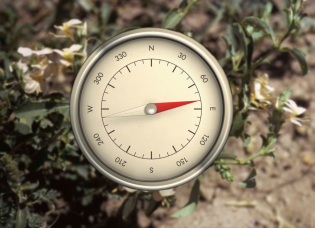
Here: 80 °
